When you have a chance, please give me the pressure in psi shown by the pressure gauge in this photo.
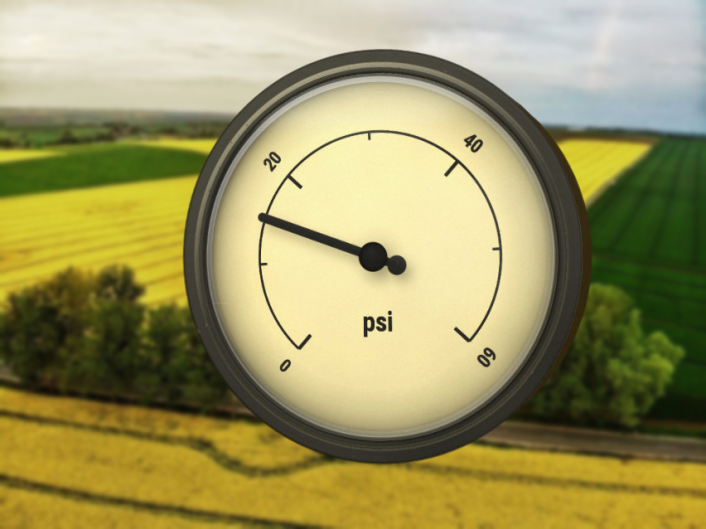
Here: 15 psi
